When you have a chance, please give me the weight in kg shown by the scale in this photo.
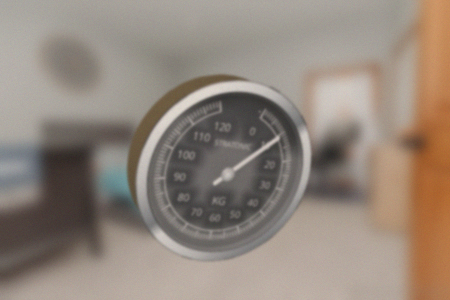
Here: 10 kg
